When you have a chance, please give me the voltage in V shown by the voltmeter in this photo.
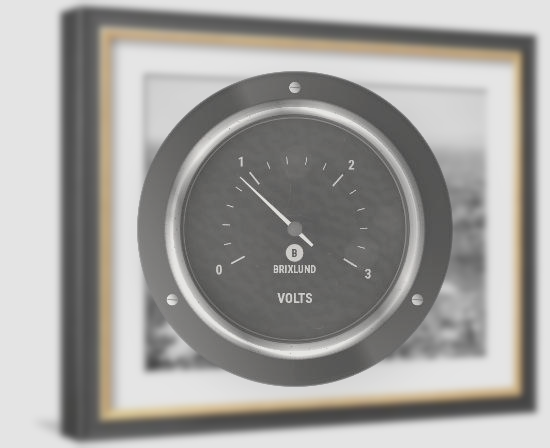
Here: 0.9 V
